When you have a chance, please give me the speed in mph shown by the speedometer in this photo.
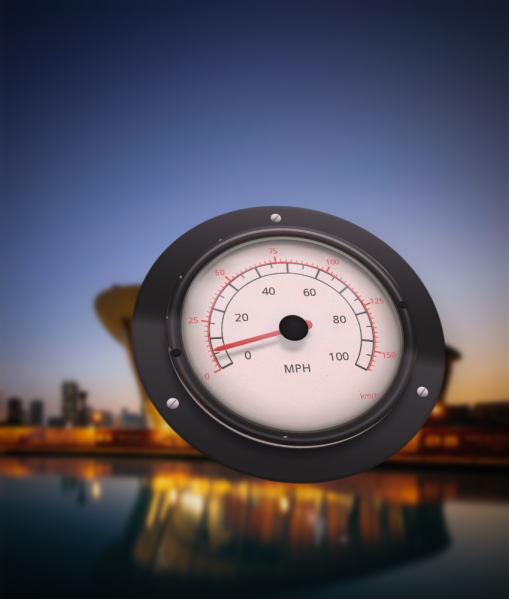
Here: 5 mph
